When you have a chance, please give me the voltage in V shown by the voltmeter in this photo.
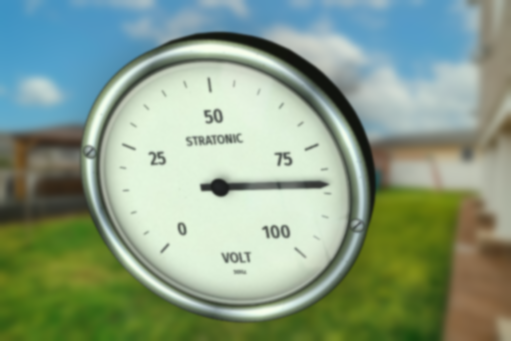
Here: 82.5 V
